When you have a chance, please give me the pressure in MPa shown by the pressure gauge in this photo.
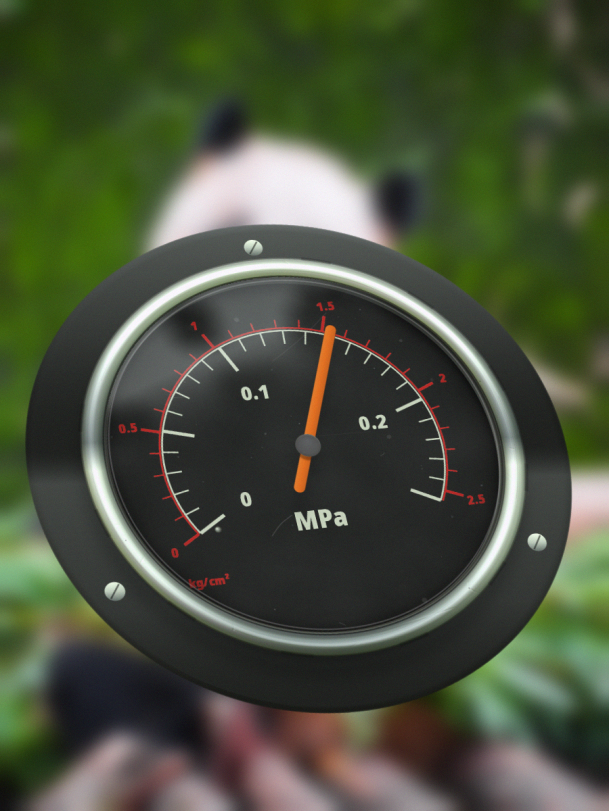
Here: 0.15 MPa
